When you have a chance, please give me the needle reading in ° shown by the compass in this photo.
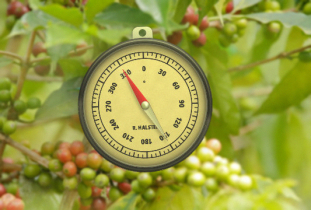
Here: 330 °
